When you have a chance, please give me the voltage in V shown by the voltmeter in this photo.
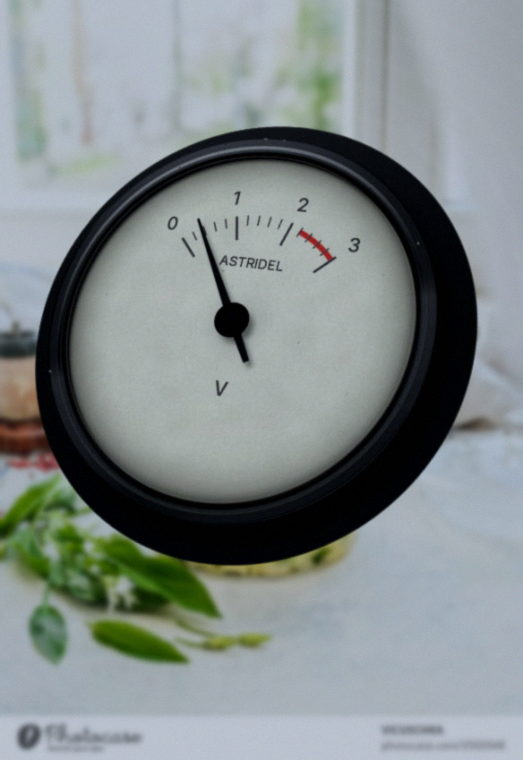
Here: 0.4 V
